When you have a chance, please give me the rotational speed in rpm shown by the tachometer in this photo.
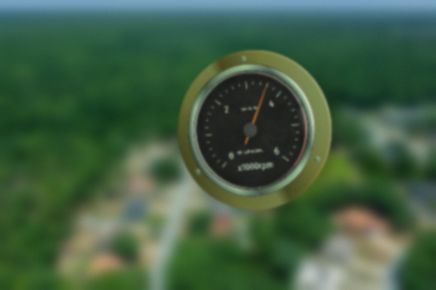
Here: 3600 rpm
